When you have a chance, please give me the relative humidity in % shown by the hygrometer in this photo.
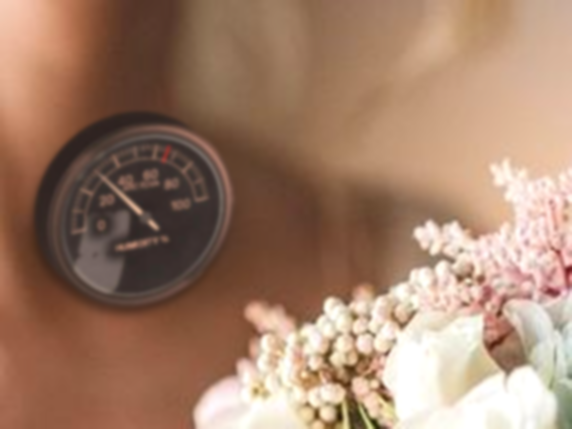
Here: 30 %
